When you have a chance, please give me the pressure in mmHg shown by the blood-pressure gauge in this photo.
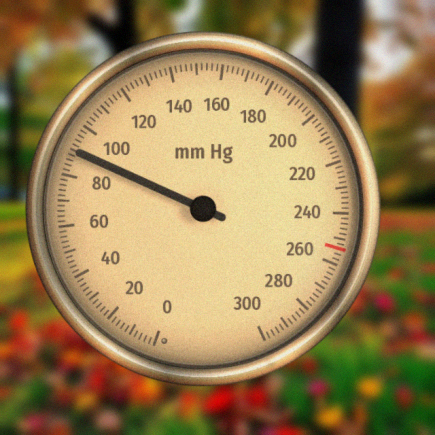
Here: 90 mmHg
